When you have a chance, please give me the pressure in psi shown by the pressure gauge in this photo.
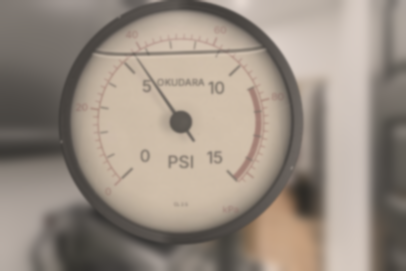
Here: 5.5 psi
